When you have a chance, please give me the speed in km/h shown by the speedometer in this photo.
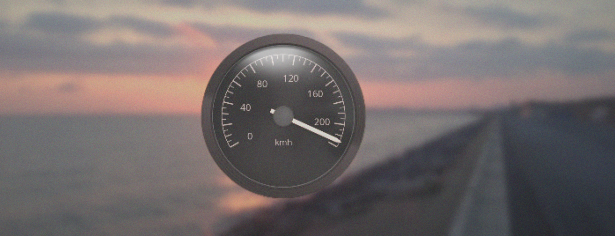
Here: 215 km/h
